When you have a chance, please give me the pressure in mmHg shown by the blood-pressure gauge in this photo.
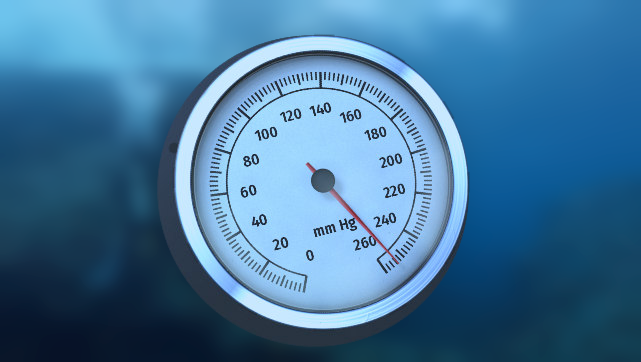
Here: 254 mmHg
